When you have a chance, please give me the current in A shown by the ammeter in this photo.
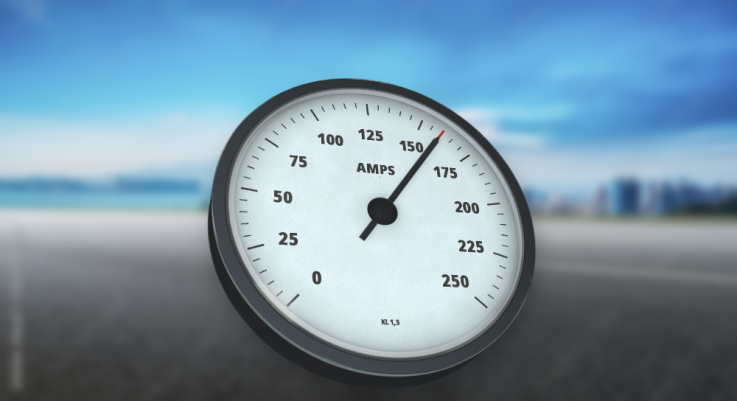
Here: 160 A
